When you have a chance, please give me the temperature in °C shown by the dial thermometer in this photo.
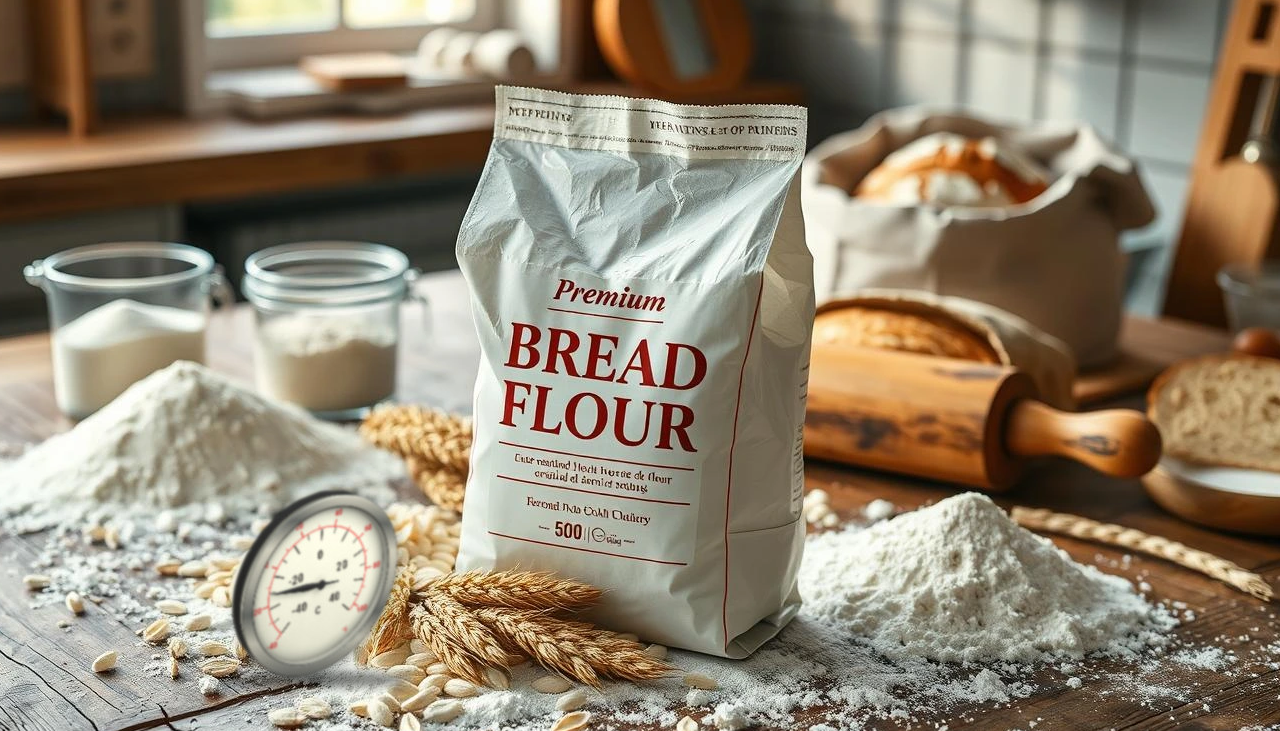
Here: -25 °C
